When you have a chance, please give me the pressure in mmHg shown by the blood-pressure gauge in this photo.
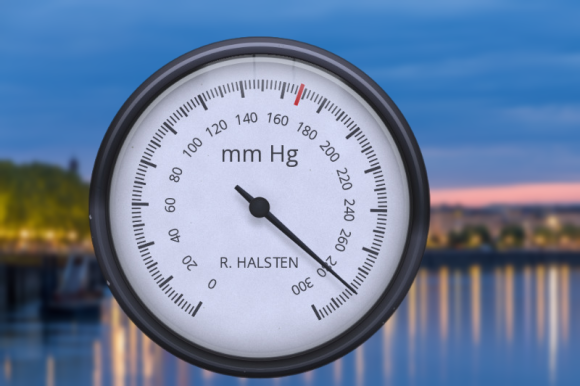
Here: 280 mmHg
